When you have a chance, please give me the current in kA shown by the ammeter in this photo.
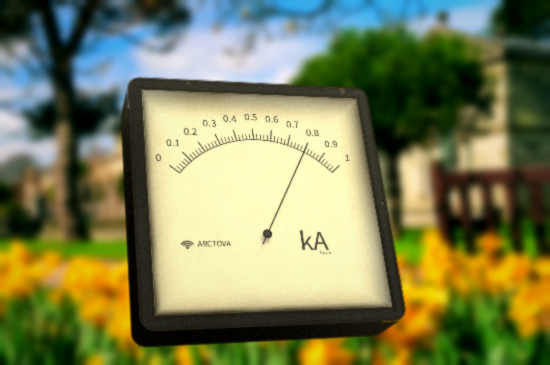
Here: 0.8 kA
